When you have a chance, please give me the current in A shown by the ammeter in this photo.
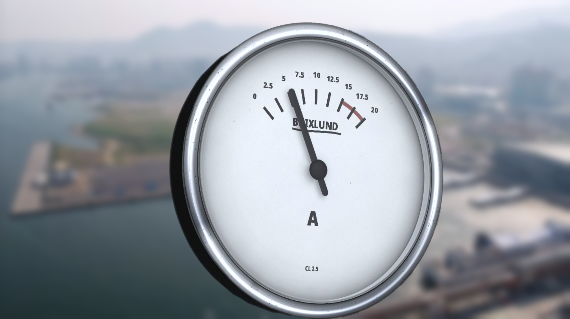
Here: 5 A
